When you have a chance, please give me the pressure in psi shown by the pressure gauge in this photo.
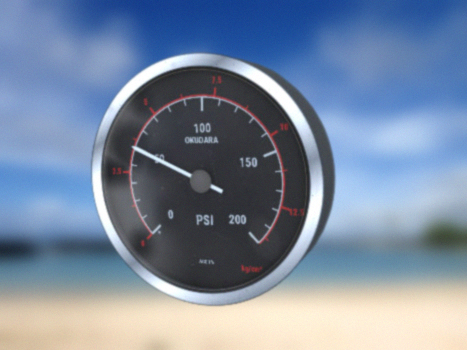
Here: 50 psi
